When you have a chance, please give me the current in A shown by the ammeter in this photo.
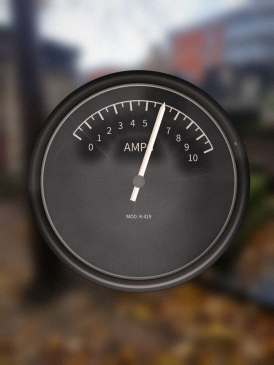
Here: 6 A
